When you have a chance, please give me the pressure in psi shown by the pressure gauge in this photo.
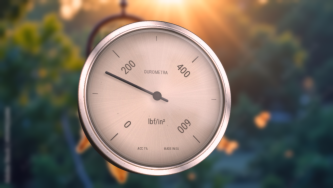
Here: 150 psi
